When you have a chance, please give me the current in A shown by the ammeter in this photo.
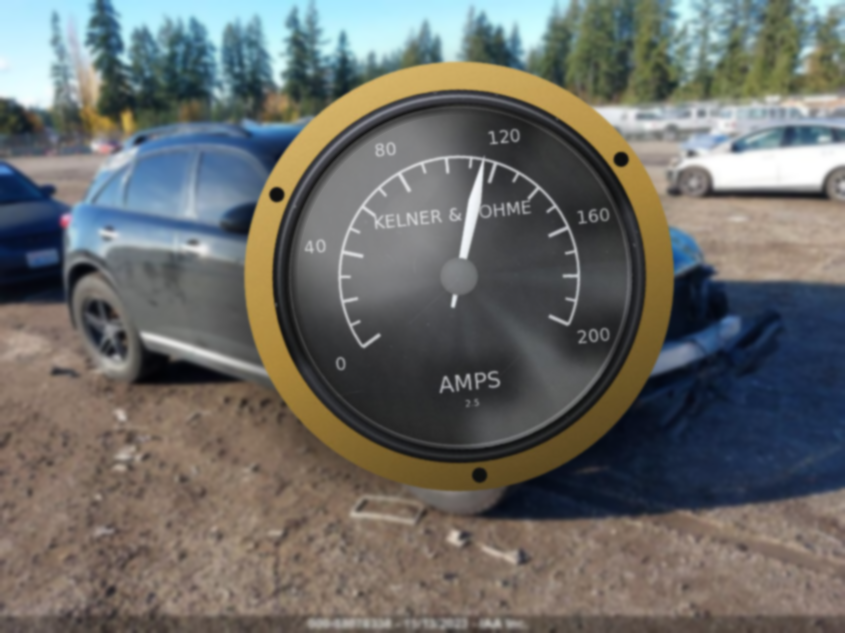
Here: 115 A
